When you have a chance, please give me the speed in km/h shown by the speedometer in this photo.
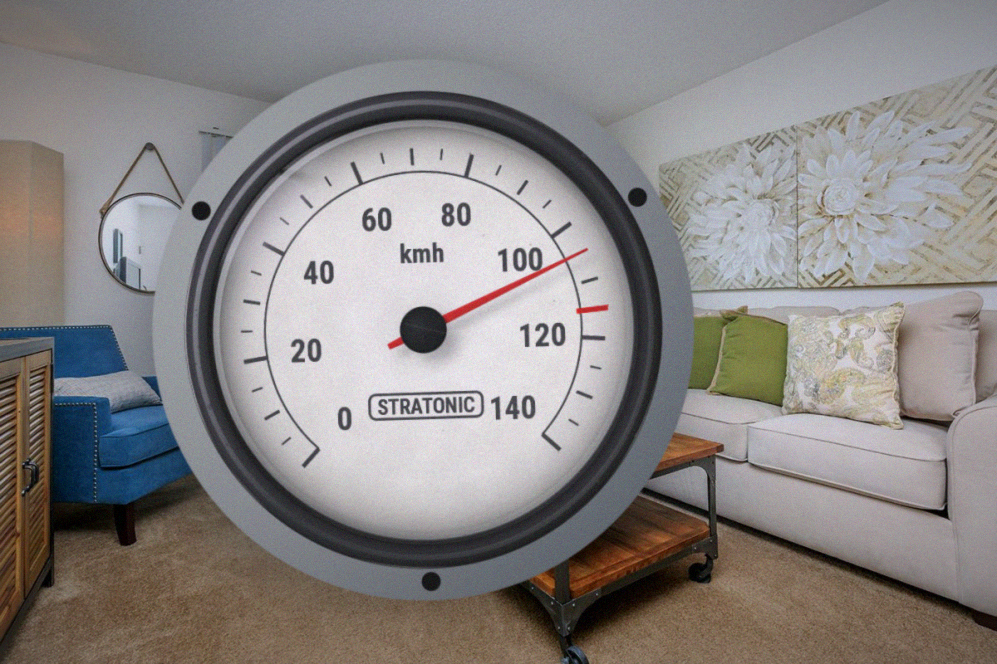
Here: 105 km/h
